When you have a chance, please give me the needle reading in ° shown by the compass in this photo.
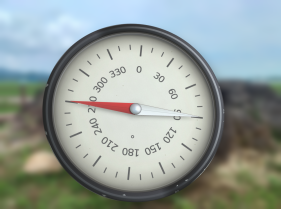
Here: 270 °
